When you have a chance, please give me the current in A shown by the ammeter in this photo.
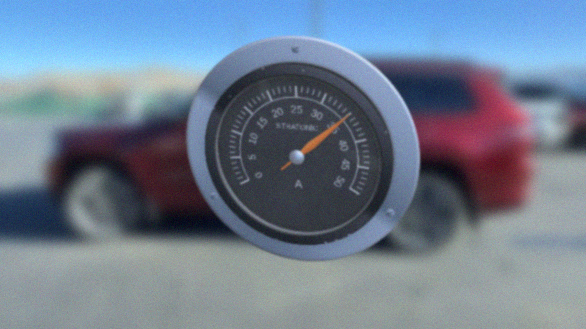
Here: 35 A
